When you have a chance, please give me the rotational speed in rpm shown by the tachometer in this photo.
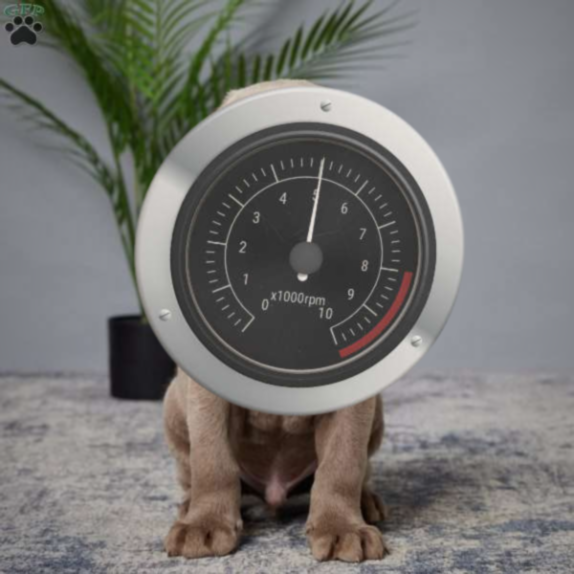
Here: 5000 rpm
